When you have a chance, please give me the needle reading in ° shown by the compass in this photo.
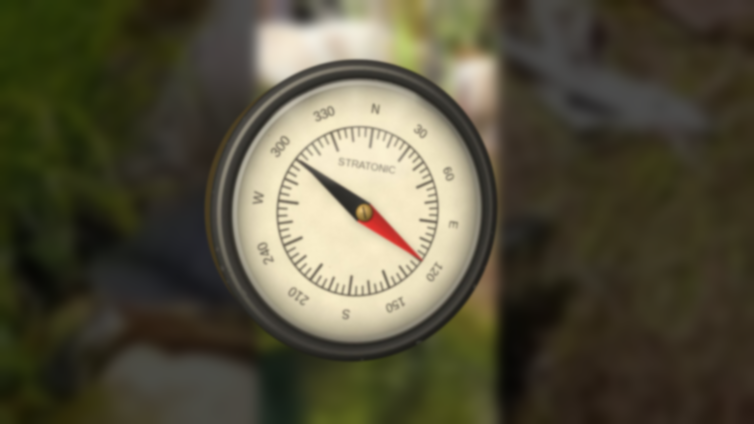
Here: 120 °
